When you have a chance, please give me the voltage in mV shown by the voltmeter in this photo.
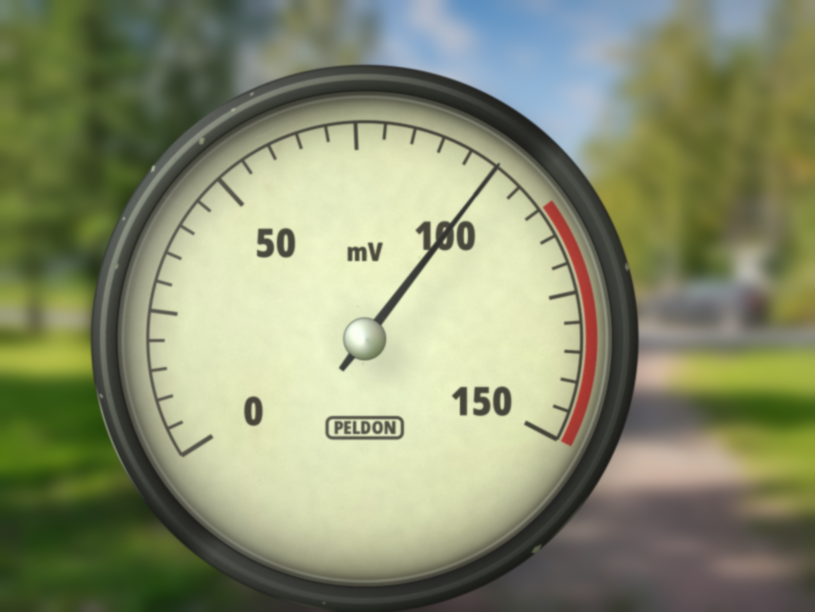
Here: 100 mV
